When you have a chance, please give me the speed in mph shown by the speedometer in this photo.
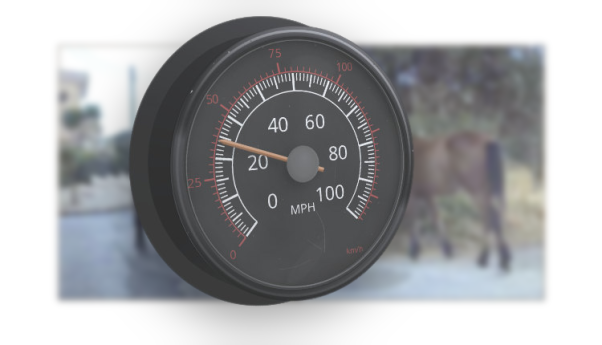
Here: 24 mph
